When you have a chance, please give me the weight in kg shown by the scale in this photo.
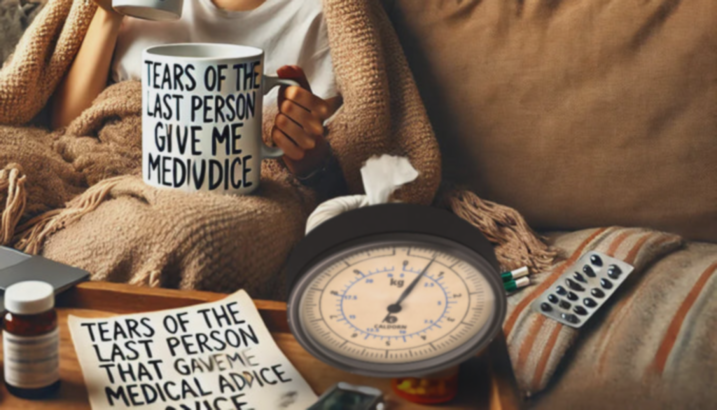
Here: 0.5 kg
